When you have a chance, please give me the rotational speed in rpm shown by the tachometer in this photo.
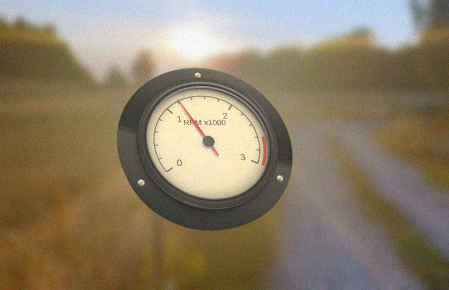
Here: 1200 rpm
